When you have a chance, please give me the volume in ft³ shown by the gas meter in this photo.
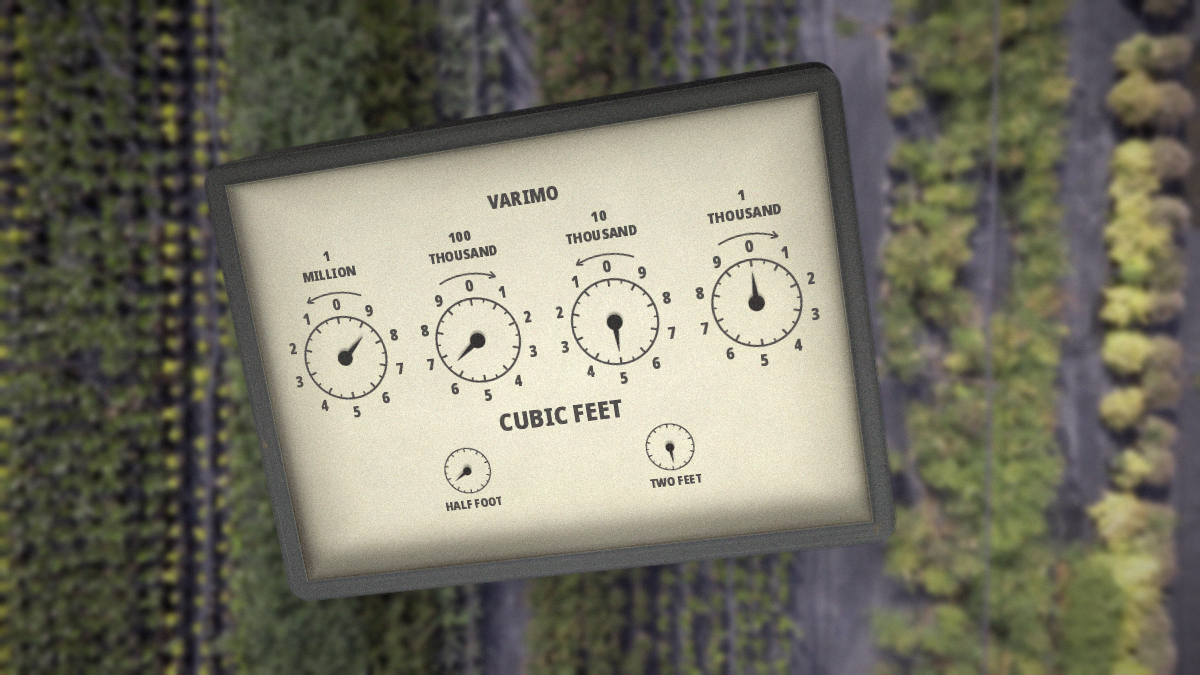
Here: 865000 ft³
